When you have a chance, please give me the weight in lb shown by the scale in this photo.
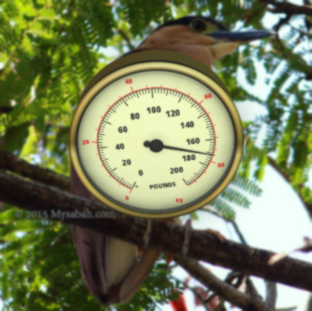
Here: 170 lb
